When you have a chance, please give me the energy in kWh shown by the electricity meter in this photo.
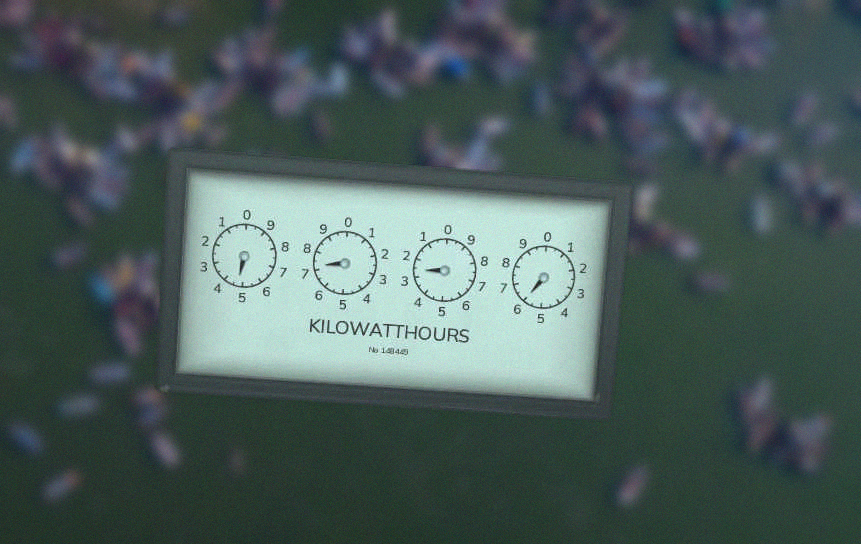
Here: 4726 kWh
